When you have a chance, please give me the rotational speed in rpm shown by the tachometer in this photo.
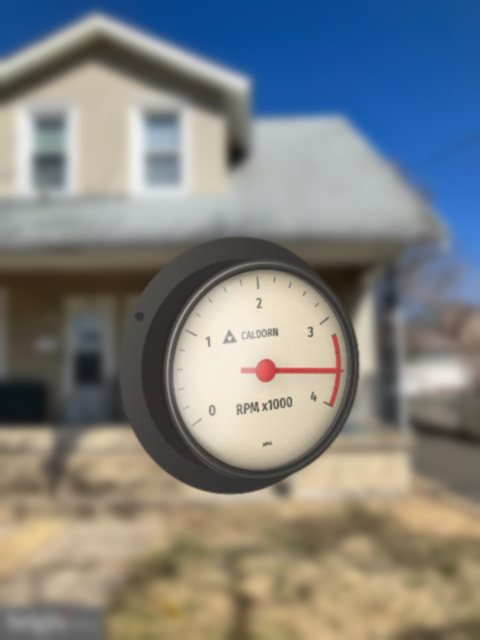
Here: 3600 rpm
